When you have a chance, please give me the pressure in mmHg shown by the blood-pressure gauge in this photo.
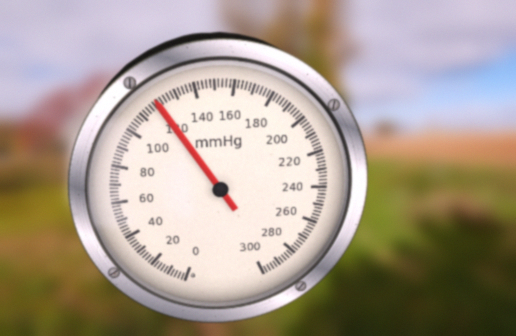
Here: 120 mmHg
